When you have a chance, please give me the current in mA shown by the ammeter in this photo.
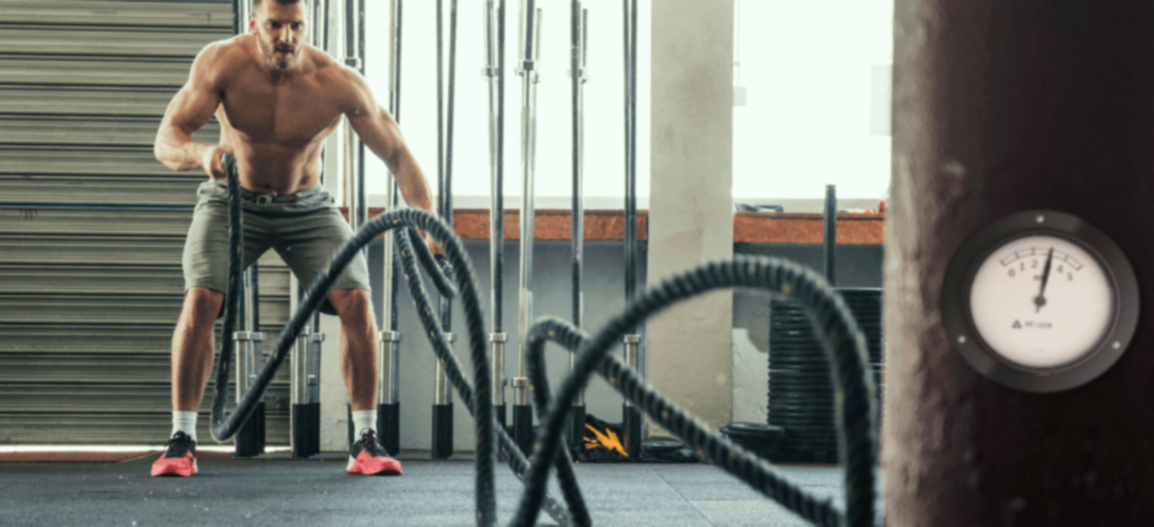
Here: 3 mA
